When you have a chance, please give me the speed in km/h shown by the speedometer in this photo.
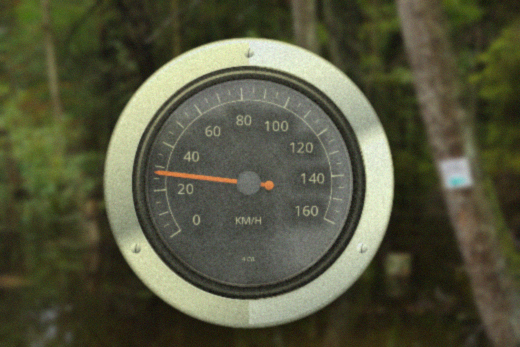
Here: 27.5 km/h
